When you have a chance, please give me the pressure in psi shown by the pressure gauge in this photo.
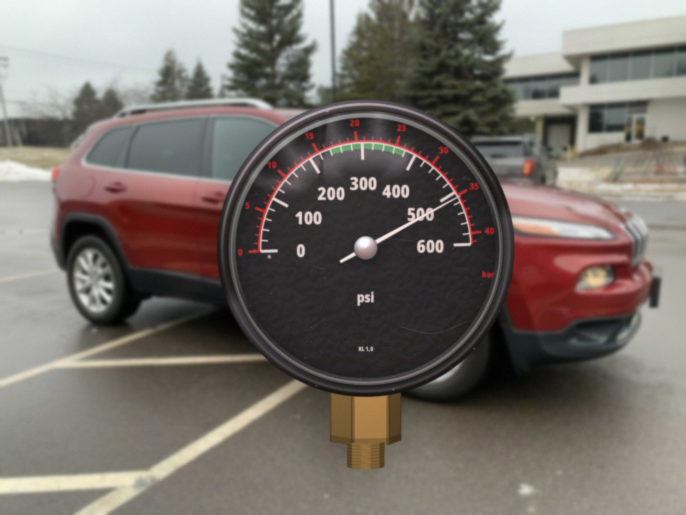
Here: 510 psi
